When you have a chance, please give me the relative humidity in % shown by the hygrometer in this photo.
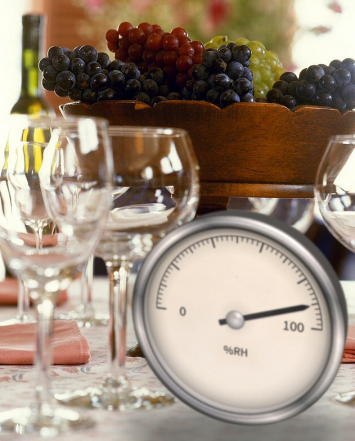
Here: 90 %
